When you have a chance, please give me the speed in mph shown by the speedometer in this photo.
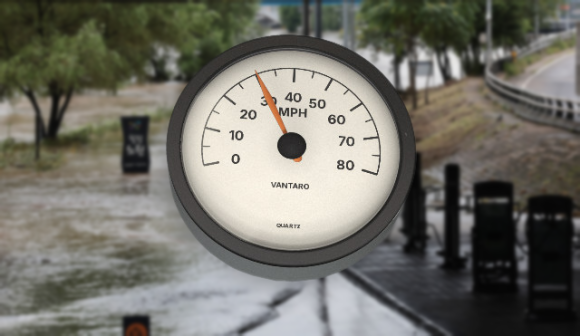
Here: 30 mph
